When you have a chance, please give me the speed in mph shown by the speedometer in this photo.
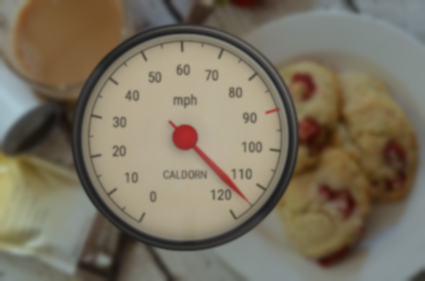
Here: 115 mph
